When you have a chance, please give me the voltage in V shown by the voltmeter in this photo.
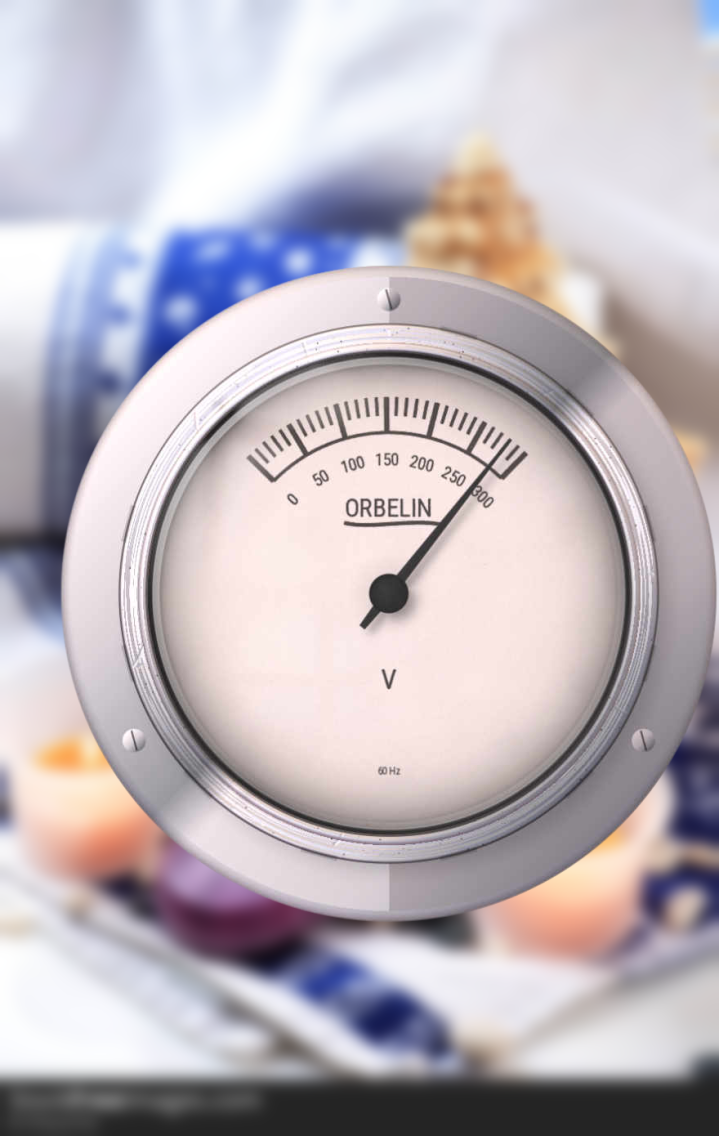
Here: 280 V
